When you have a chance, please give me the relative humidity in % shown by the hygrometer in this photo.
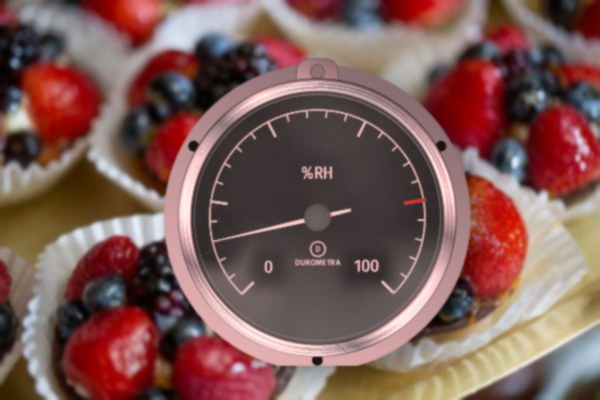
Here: 12 %
